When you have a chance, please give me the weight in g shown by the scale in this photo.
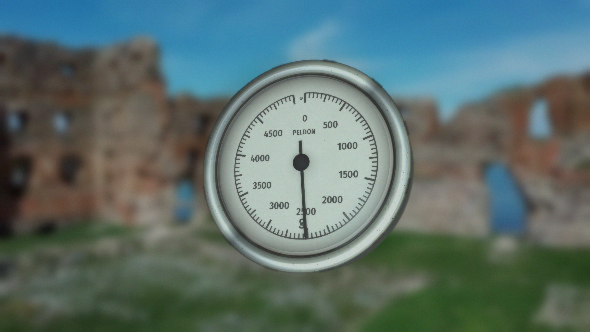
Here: 2500 g
